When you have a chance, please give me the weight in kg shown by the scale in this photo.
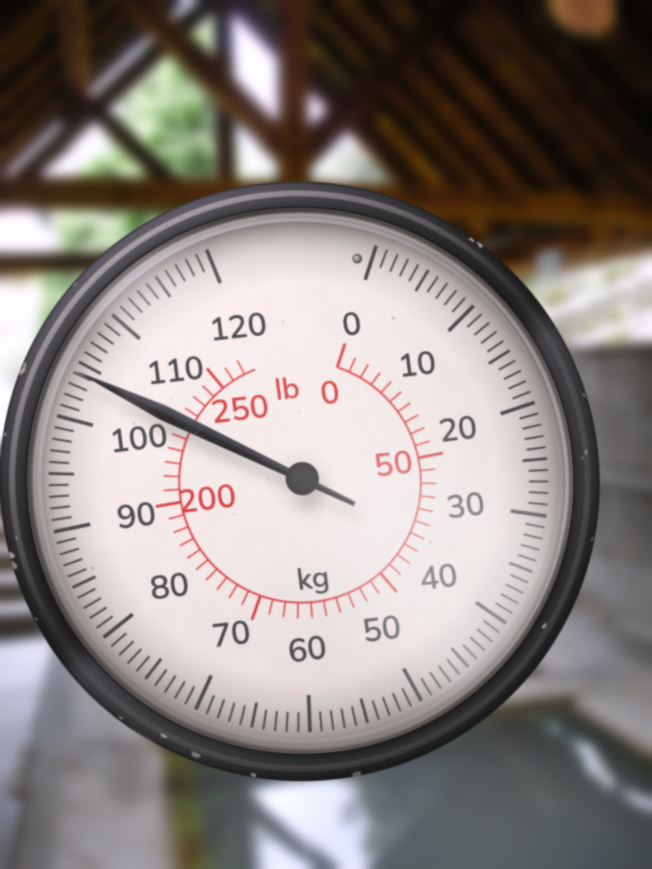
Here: 104 kg
